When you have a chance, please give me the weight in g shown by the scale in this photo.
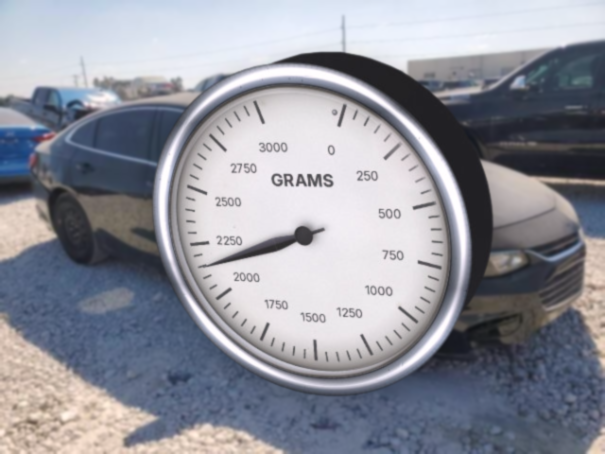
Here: 2150 g
